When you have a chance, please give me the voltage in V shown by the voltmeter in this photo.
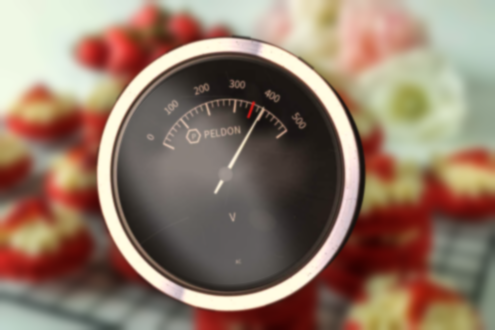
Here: 400 V
